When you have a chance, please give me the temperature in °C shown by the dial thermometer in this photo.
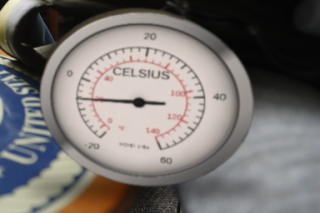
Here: -6 °C
